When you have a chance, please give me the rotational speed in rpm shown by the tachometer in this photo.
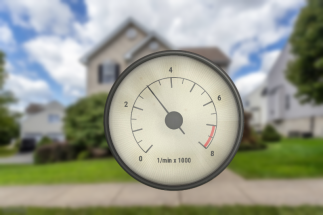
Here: 3000 rpm
